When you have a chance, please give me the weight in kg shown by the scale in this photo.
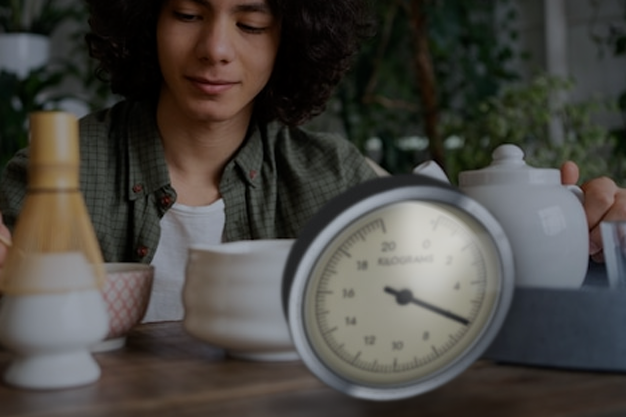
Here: 6 kg
